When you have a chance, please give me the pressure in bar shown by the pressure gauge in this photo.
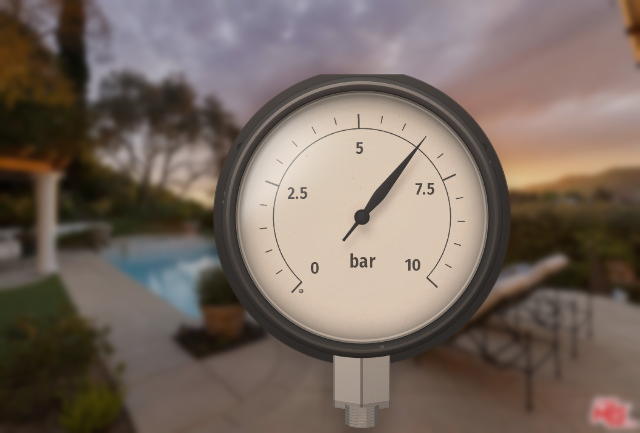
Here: 6.5 bar
